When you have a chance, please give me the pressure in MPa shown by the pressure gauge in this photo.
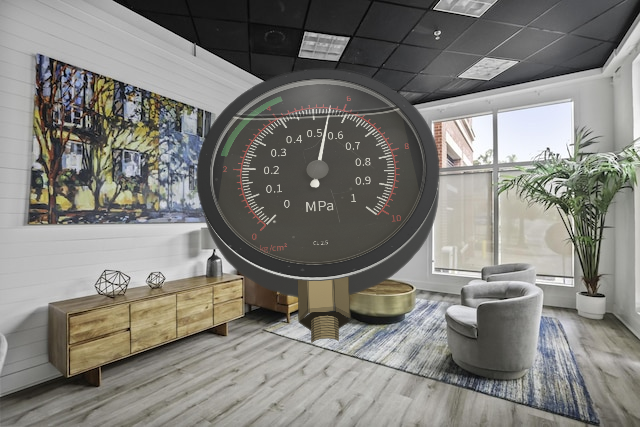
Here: 0.55 MPa
